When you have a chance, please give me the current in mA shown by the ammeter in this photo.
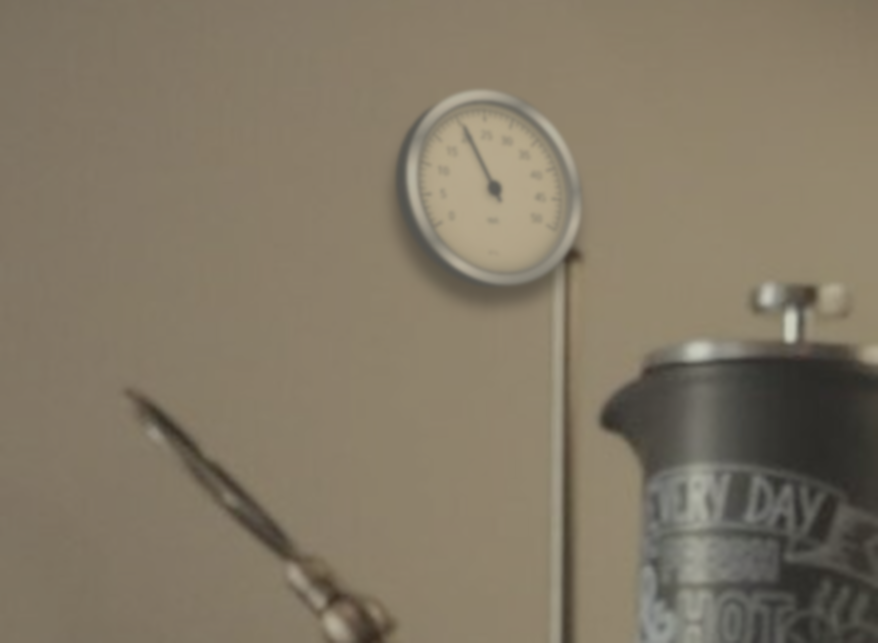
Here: 20 mA
